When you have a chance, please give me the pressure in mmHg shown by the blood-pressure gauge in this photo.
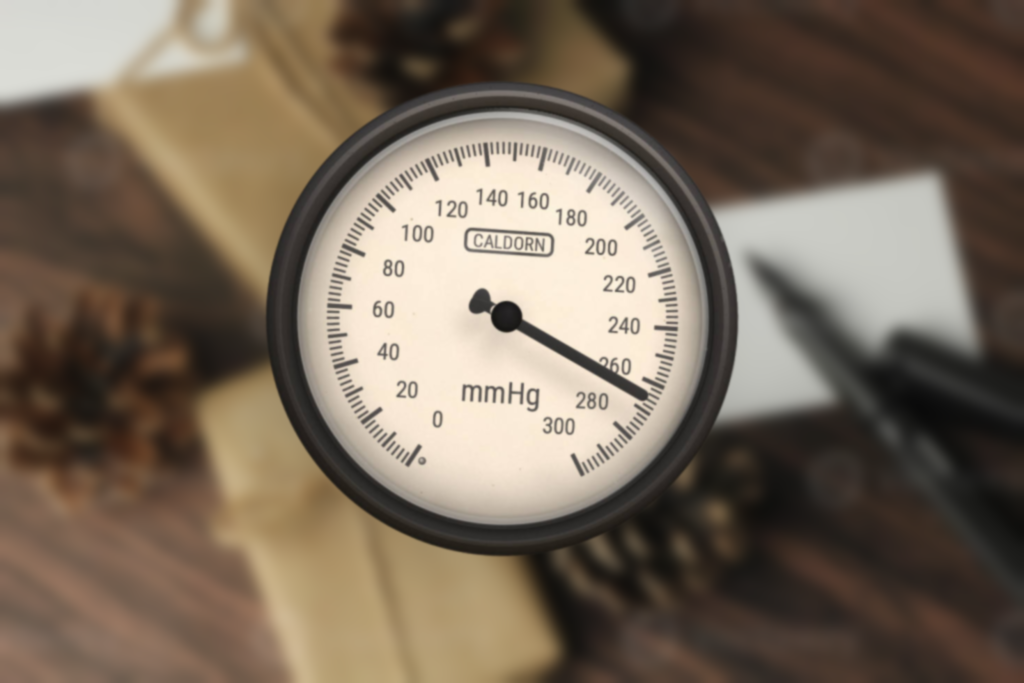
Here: 266 mmHg
